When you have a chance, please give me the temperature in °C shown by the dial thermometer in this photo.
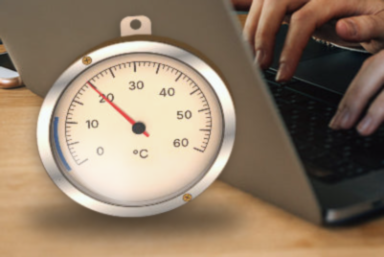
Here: 20 °C
